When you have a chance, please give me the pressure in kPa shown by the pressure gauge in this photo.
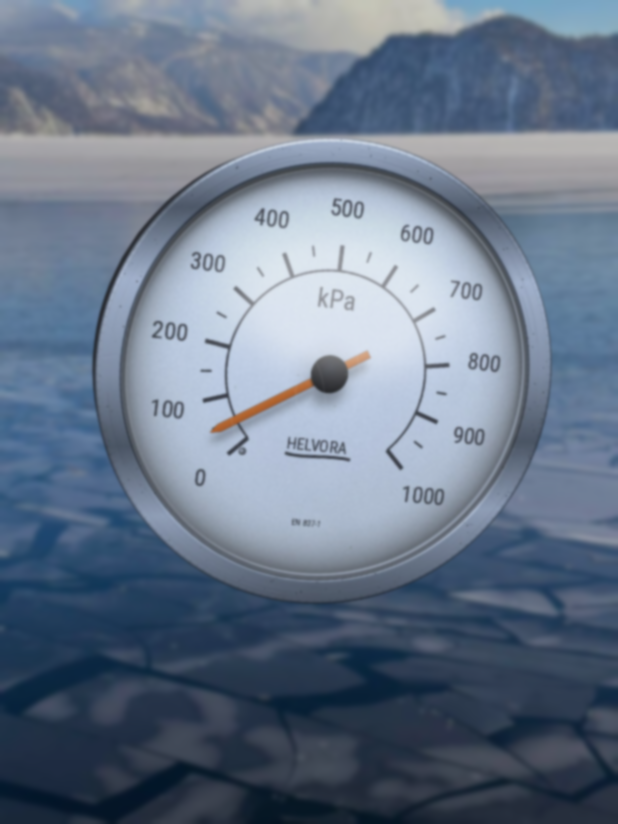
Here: 50 kPa
